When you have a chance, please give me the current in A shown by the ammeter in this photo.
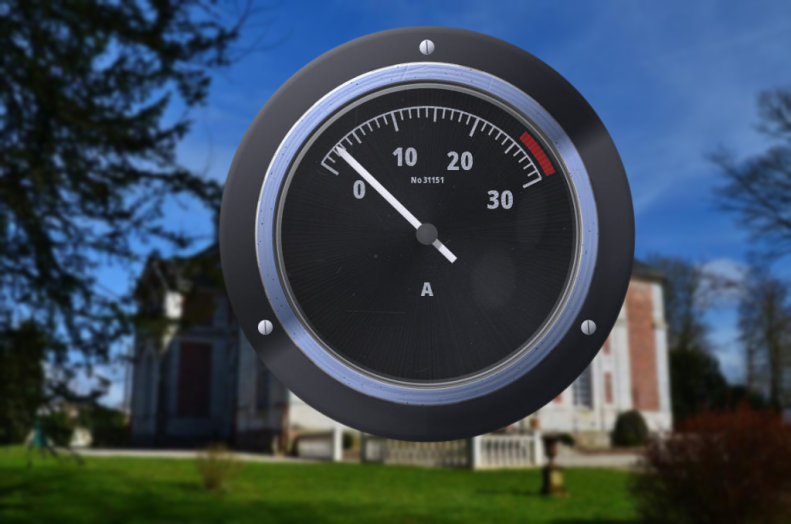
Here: 2.5 A
